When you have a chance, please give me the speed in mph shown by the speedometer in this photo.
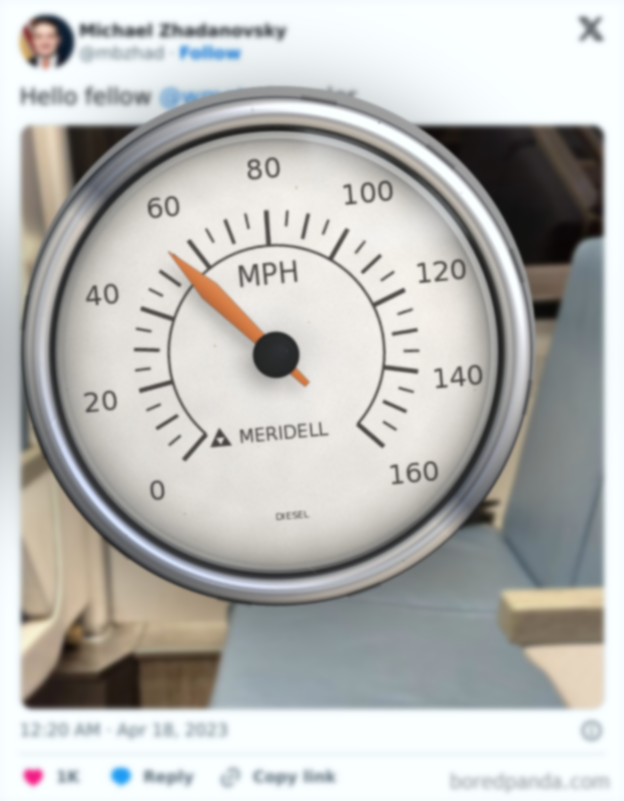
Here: 55 mph
